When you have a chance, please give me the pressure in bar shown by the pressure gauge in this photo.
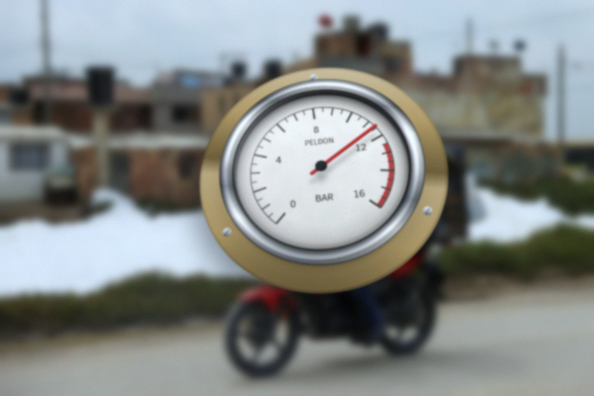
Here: 11.5 bar
